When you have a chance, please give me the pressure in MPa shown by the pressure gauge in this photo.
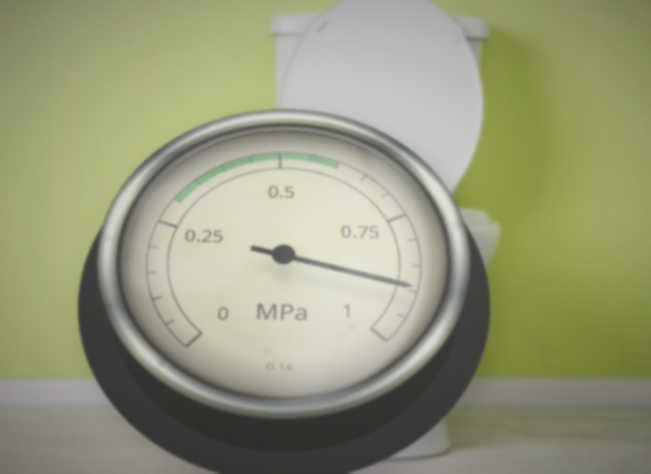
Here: 0.9 MPa
